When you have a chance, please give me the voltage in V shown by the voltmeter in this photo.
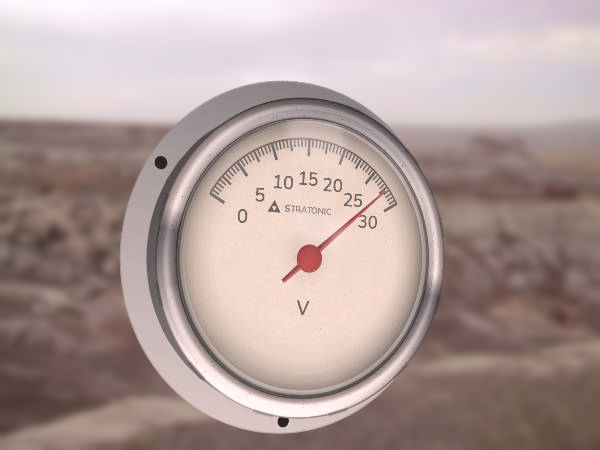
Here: 27.5 V
